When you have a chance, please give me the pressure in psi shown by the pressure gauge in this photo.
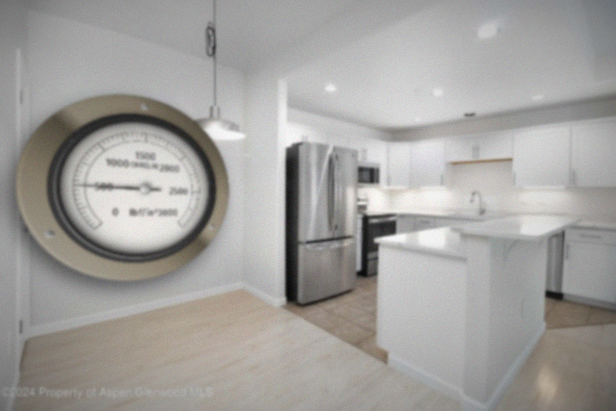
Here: 500 psi
